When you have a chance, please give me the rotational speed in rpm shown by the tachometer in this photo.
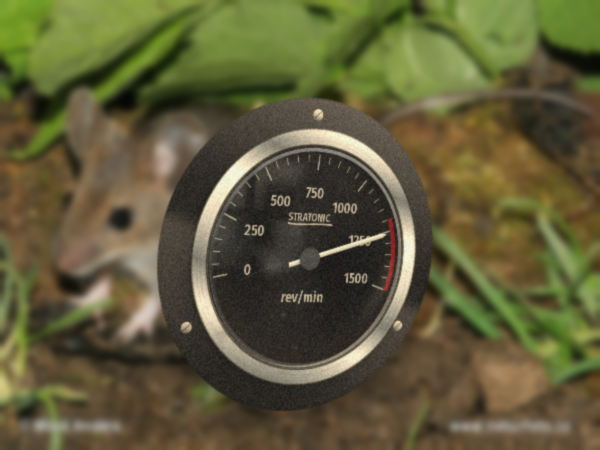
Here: 1250 rpm
